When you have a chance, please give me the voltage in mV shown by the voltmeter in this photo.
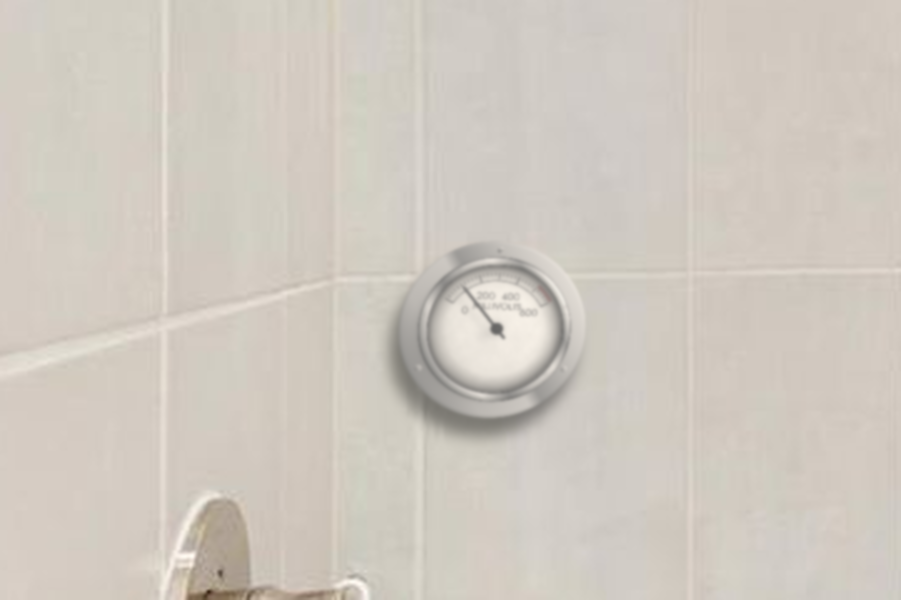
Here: 100 mV
